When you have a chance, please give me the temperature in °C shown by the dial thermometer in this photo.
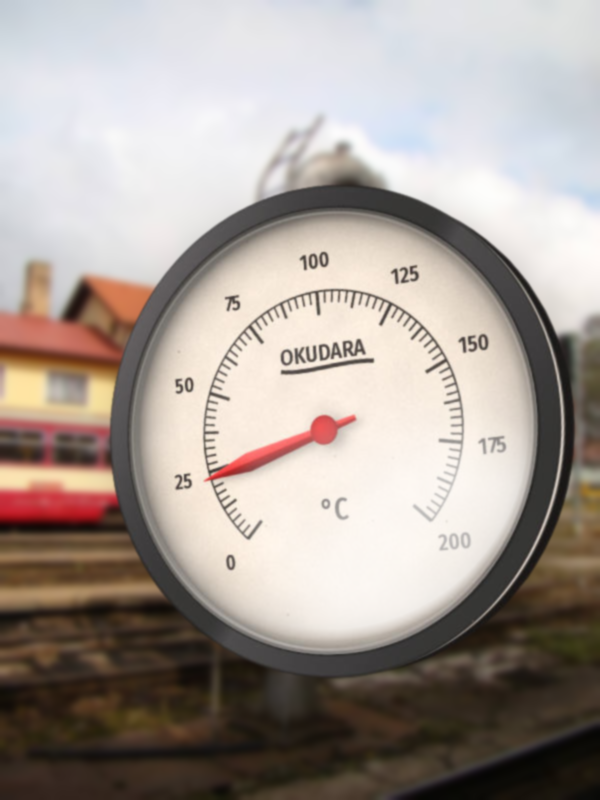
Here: 22.5 °C
